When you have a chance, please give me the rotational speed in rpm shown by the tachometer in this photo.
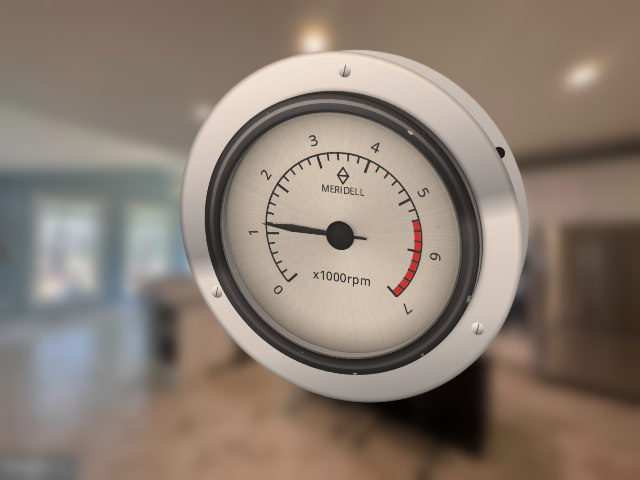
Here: 1200 rpm
